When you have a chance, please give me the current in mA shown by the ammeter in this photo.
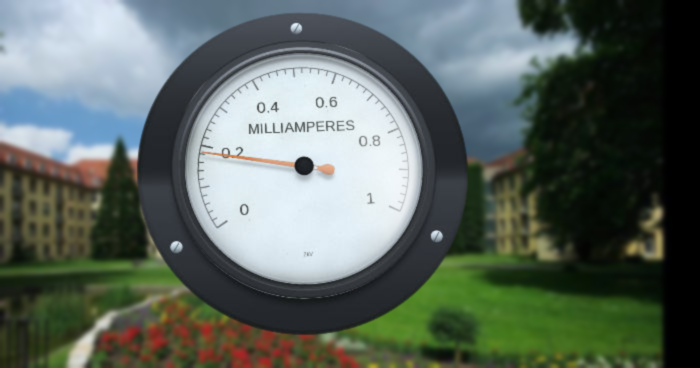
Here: 0.18 mA
